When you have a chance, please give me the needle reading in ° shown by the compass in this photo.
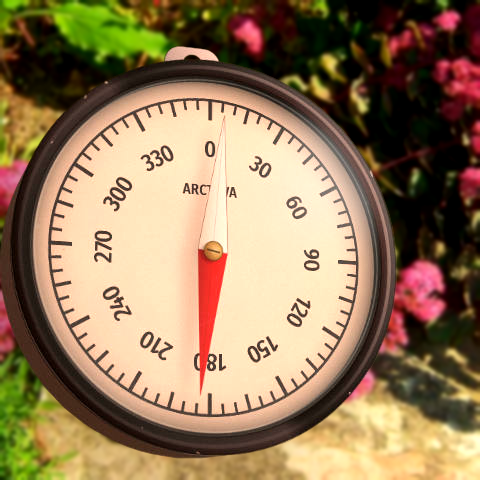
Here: 185 °
